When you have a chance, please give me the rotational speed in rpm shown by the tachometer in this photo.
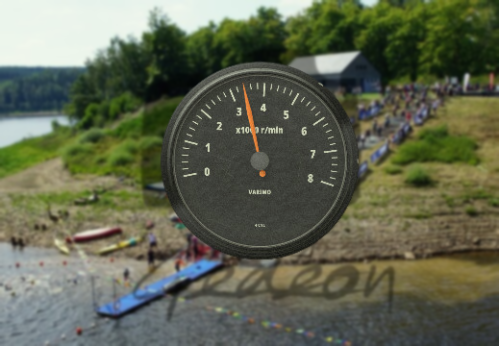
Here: 3400 rpm
